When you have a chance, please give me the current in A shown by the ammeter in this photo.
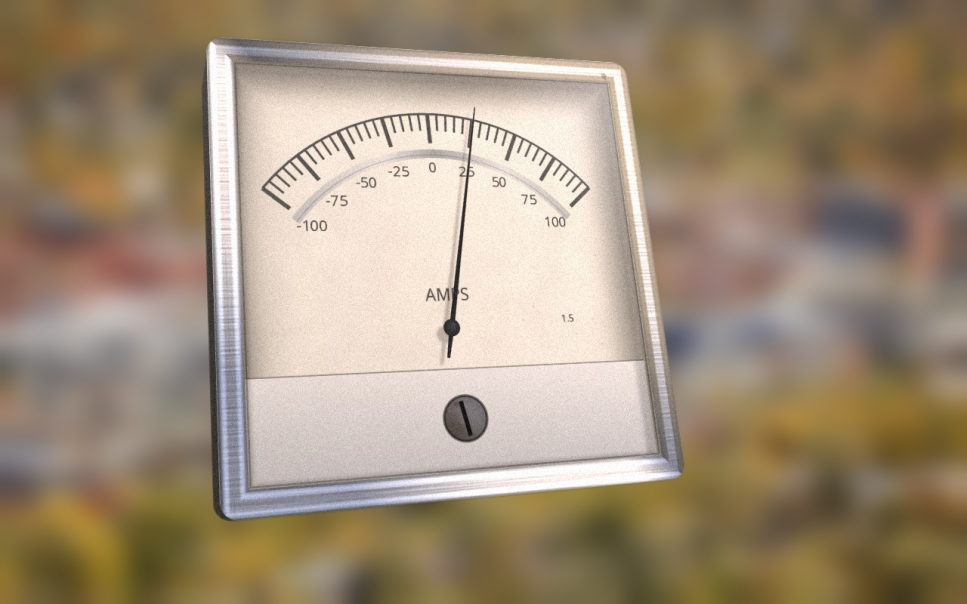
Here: 25 A
